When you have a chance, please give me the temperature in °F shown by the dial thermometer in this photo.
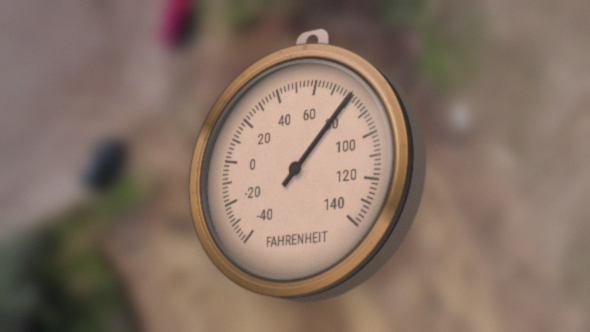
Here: 80 °F
